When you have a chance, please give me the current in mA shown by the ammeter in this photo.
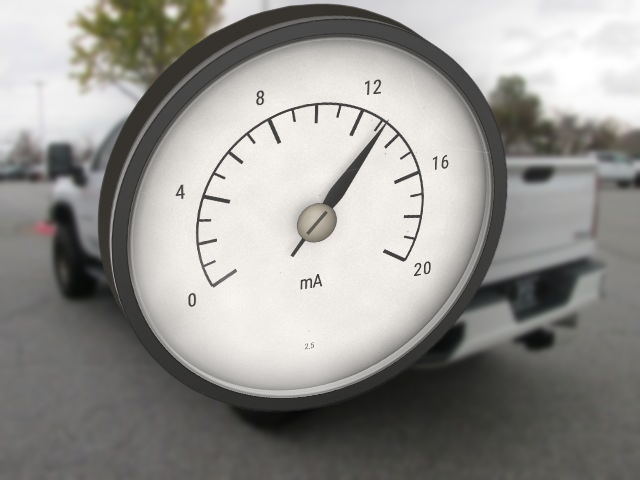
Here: 13 mA
